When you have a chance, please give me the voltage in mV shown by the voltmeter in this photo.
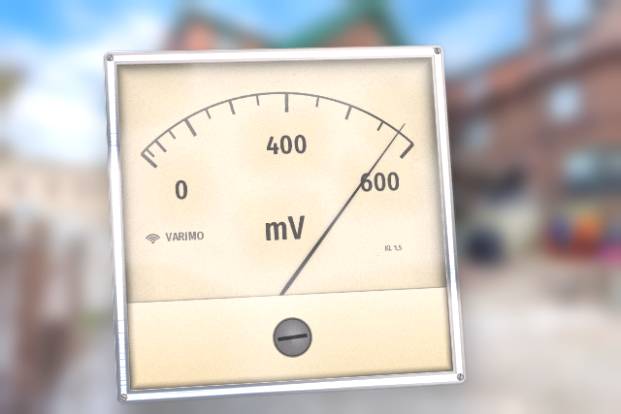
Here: 575 mV
